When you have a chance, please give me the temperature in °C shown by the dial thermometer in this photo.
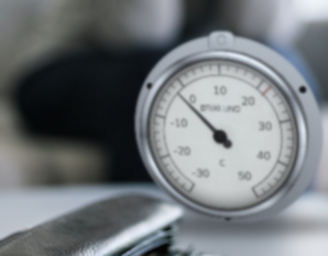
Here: -2 °C
